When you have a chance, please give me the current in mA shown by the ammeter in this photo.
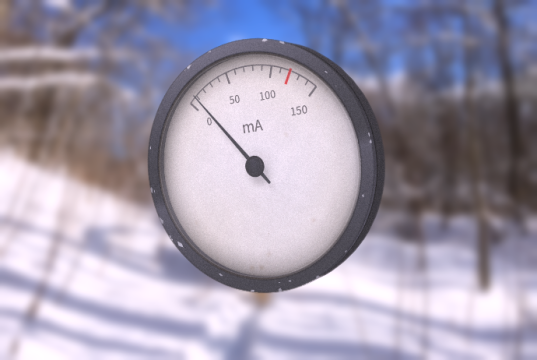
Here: 10 mA
